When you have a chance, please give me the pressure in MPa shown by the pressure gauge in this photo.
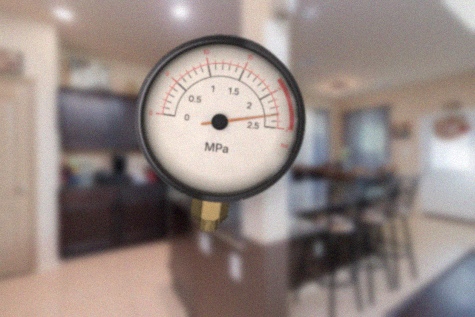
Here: 2.3 MPa
